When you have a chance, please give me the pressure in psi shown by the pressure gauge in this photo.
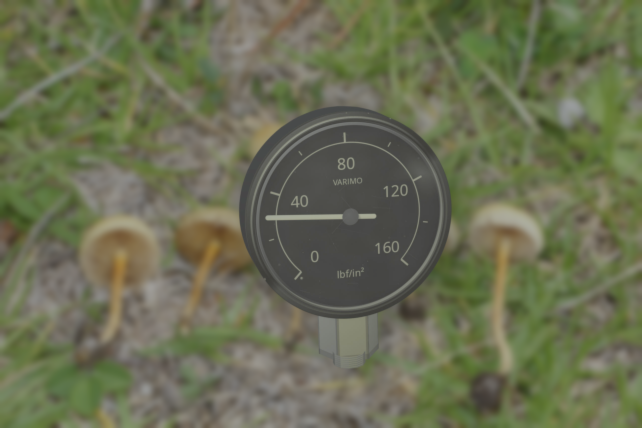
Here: 30 psi
